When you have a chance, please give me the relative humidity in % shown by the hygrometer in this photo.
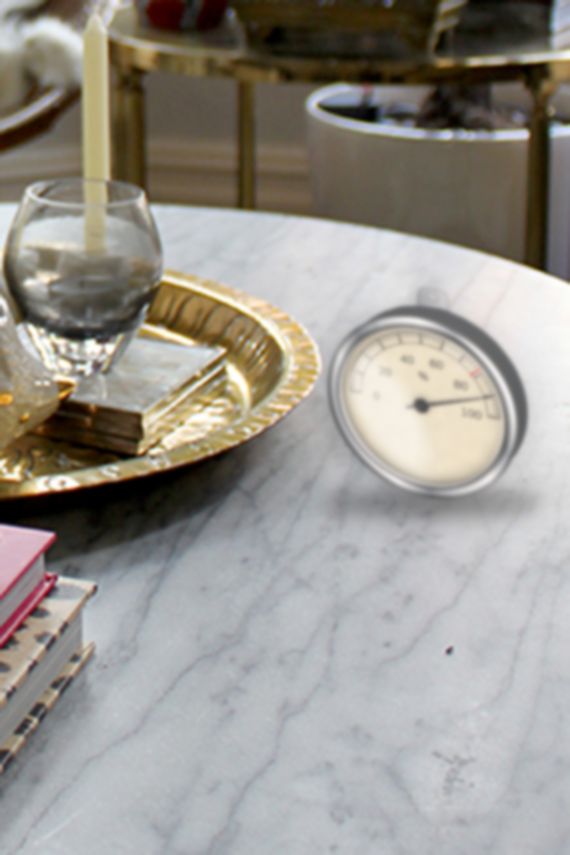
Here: 90 %
